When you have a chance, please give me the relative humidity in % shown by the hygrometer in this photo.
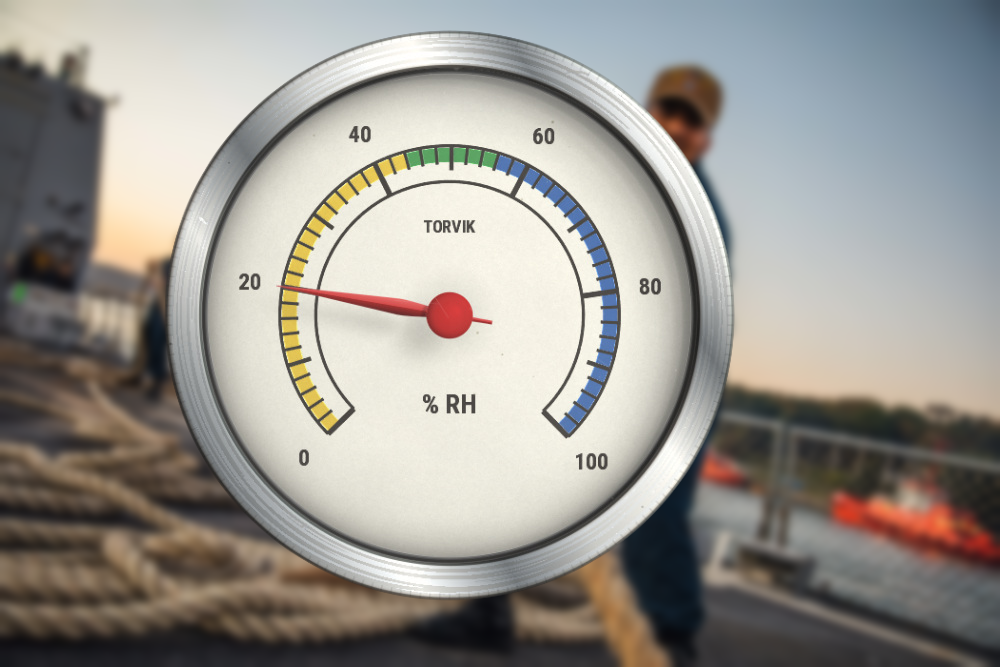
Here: 20 %
